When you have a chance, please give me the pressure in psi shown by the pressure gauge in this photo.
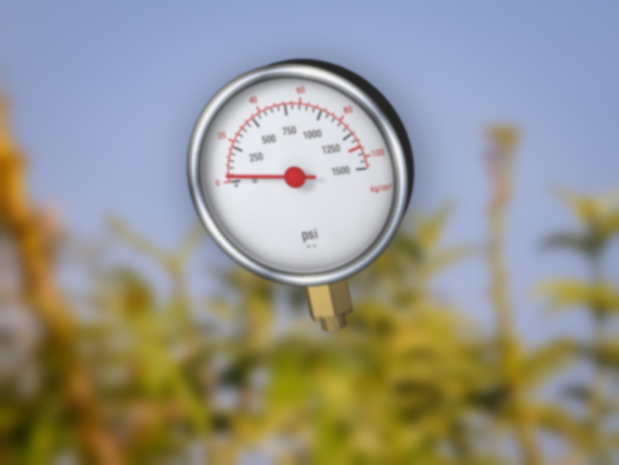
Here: 50 psi
